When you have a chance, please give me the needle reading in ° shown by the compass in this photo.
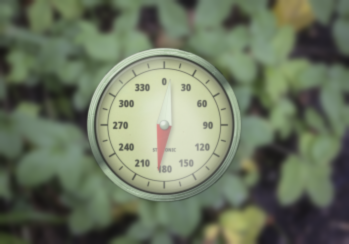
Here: 187.5 °
